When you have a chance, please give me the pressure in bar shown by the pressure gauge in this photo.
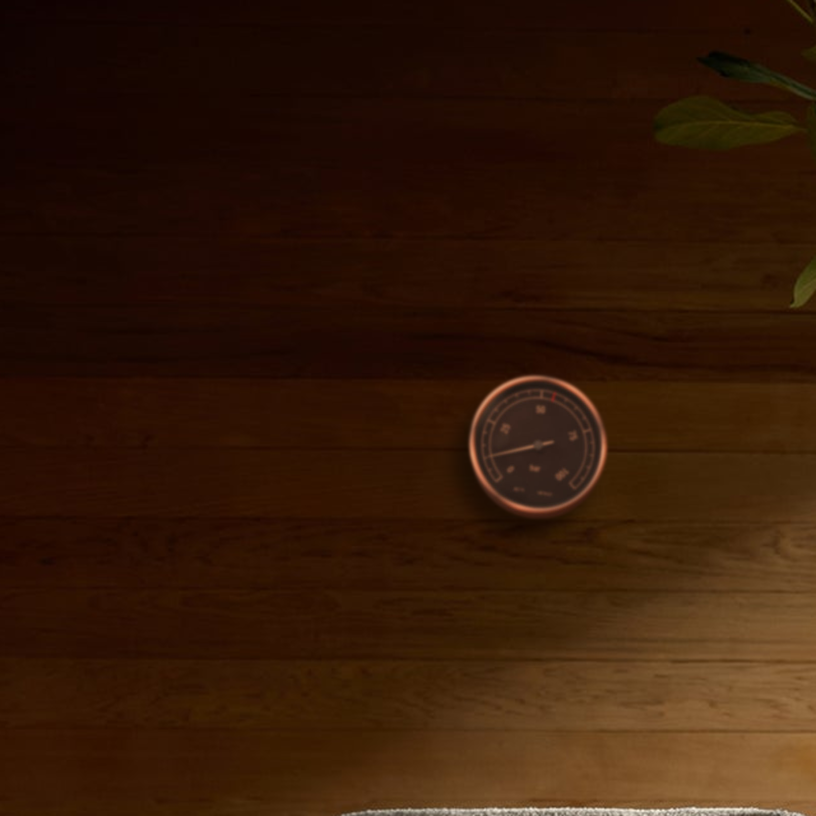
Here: 10 bar
